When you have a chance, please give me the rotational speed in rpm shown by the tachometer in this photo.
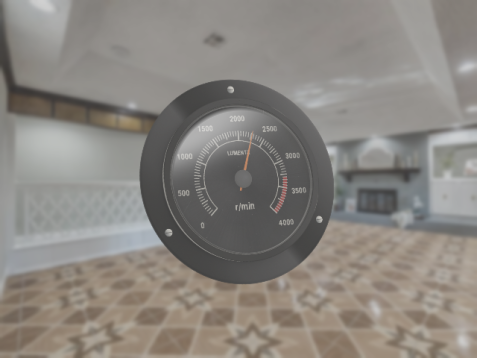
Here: 2250 rpm
